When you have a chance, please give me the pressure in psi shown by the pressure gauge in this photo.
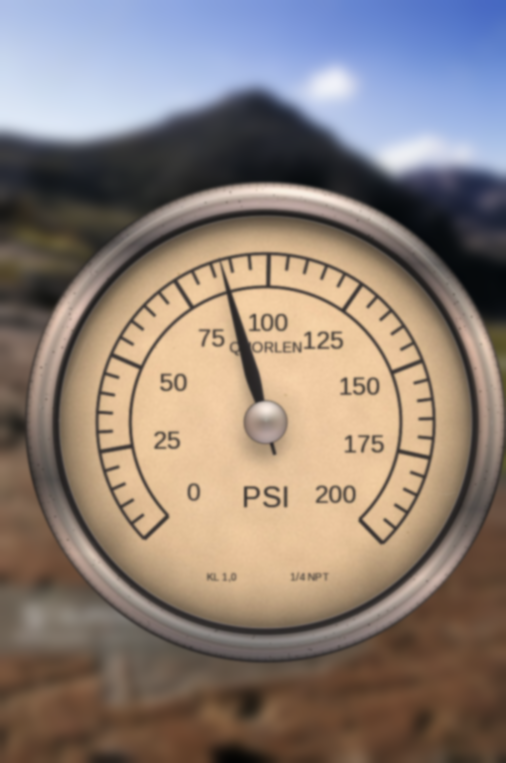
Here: 87.5 psi
